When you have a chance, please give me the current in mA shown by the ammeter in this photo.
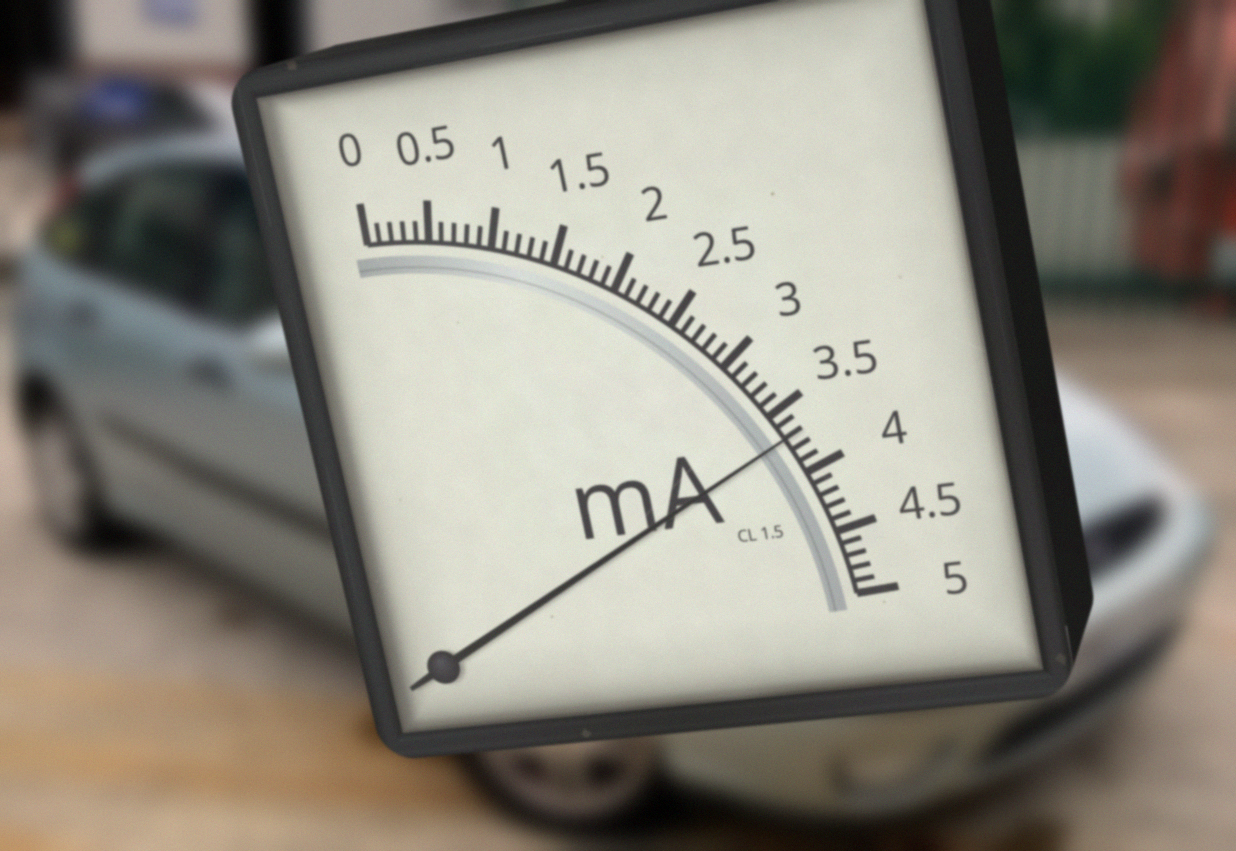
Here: 3.7 mA
